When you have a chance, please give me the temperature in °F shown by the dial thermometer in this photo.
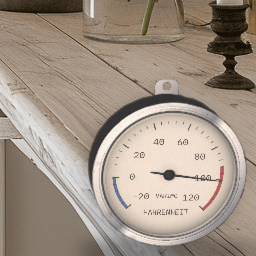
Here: 100 °F
